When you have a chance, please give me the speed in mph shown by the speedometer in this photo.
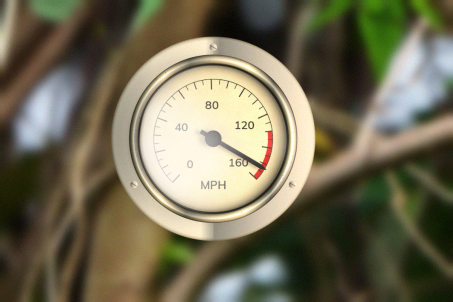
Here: 152.5 mph
